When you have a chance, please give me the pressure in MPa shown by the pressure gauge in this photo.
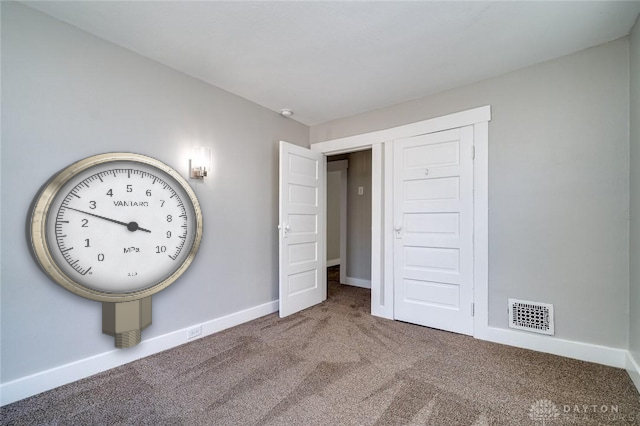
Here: 2.5 MPa
